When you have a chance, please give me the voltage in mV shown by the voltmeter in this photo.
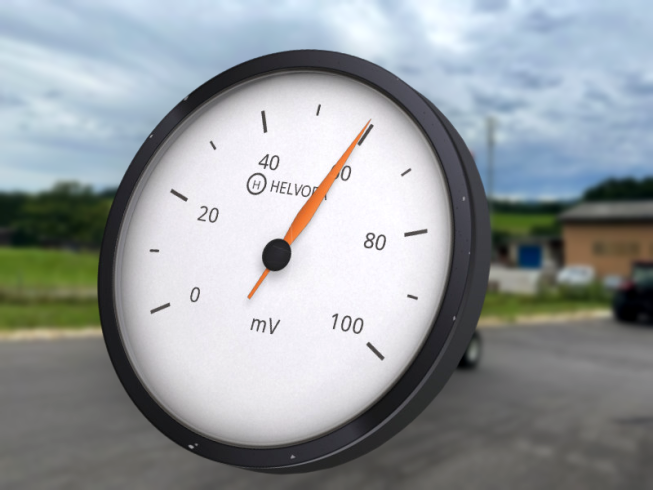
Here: 60 mV
